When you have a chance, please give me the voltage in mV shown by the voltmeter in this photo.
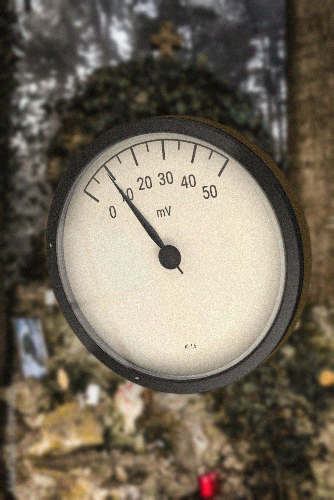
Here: 10 mV
